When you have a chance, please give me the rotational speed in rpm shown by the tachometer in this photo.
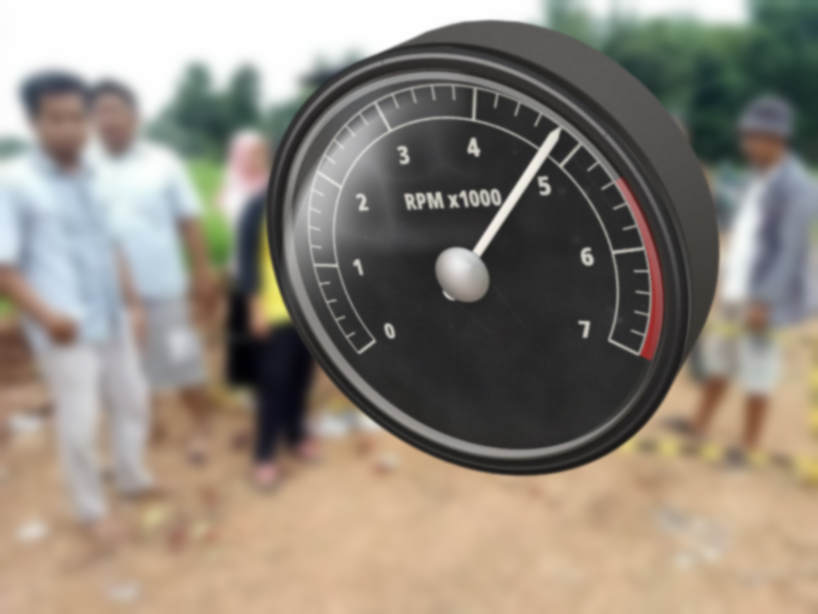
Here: 4800 rpm
